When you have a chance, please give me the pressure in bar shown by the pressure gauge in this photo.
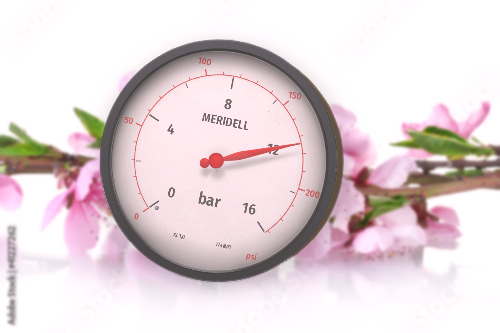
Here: 12 bar
